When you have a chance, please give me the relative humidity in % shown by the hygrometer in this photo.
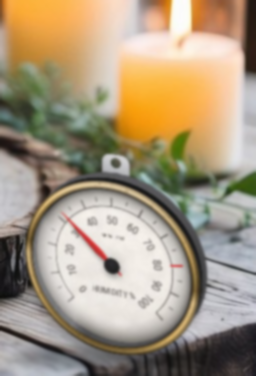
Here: 32.5 %
